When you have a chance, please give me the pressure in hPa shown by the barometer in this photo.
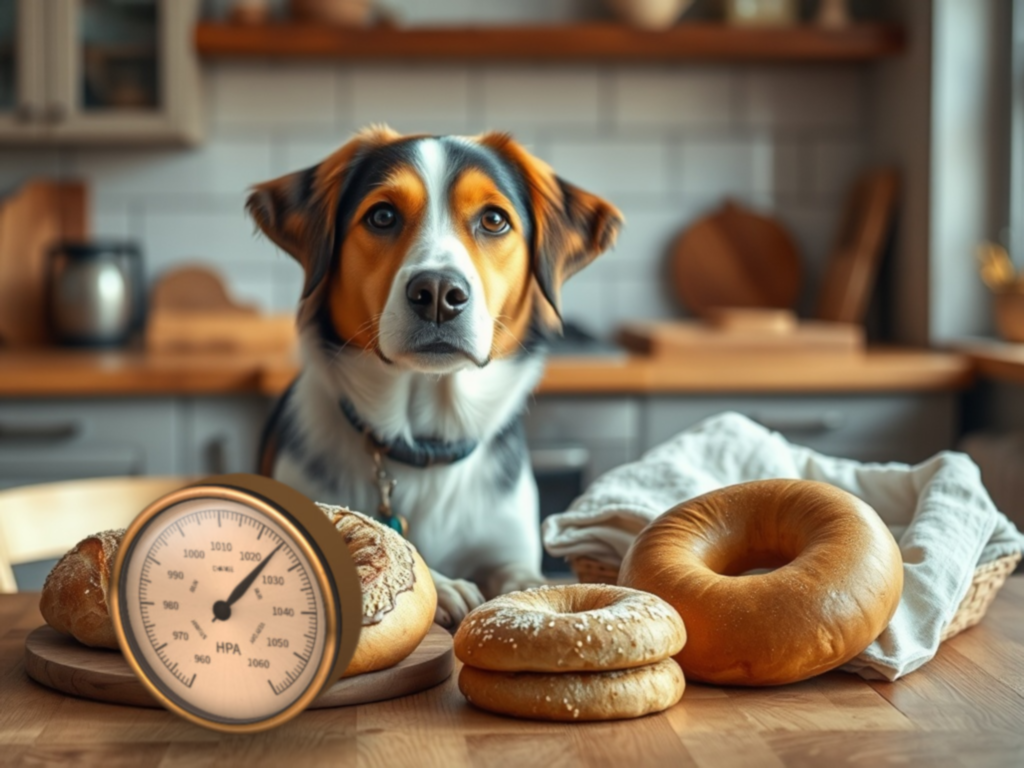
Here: 1025 hPa
